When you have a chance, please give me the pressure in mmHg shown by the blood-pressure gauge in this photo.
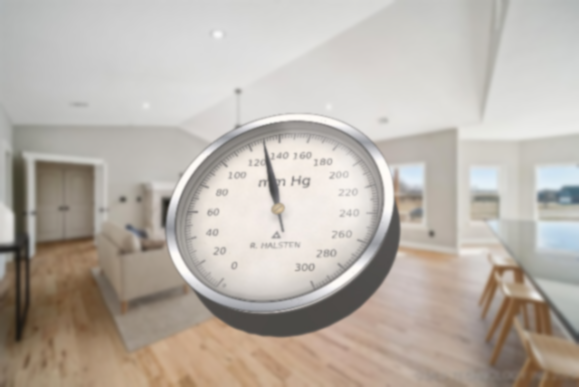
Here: 130 mmHg
